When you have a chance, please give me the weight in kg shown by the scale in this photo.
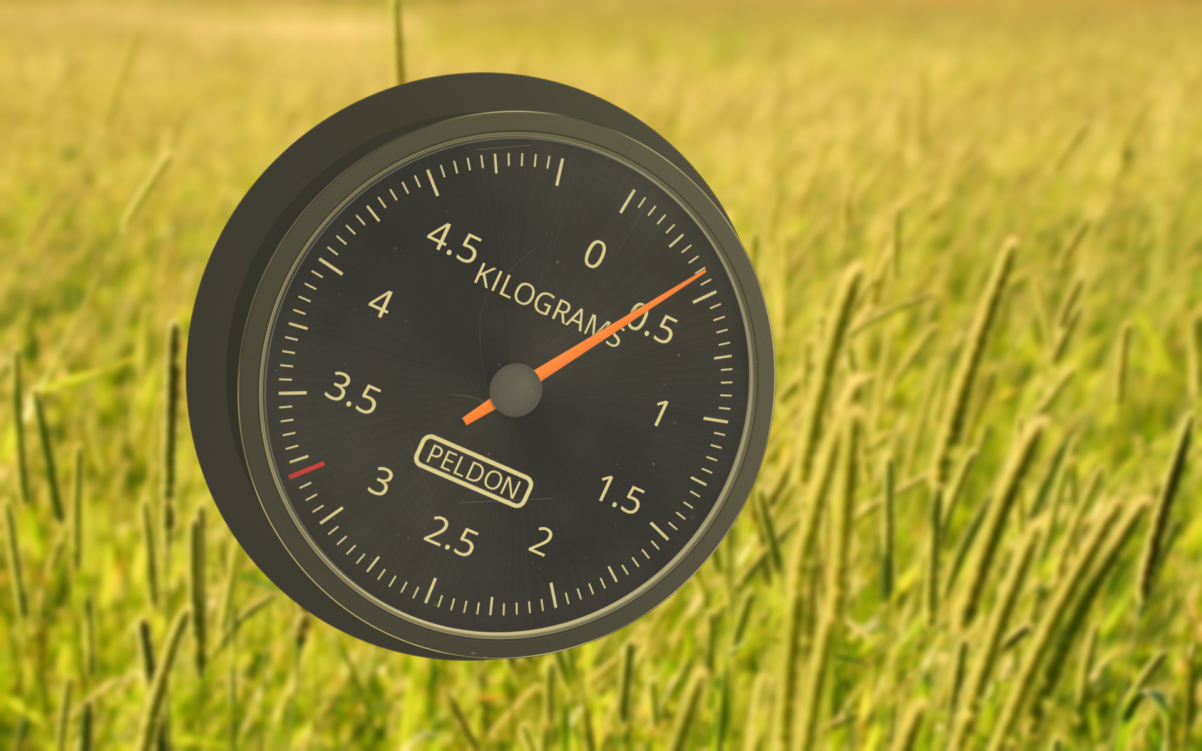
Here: 0.4 kg
